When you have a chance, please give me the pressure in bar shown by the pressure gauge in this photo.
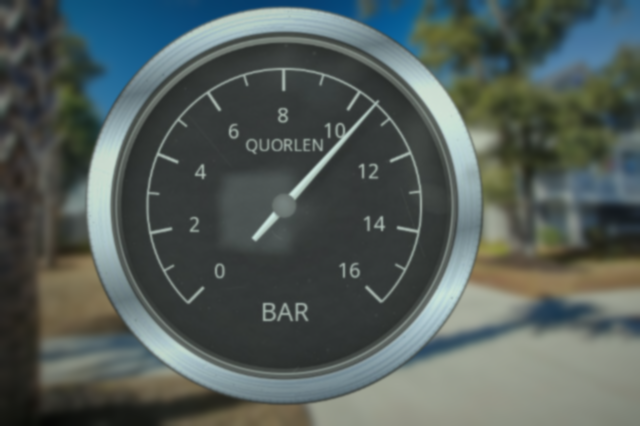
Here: 10.5 bar
